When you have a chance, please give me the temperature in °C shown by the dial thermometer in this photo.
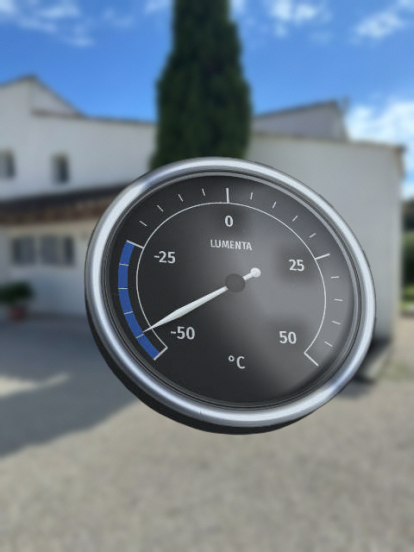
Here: -45 °C
